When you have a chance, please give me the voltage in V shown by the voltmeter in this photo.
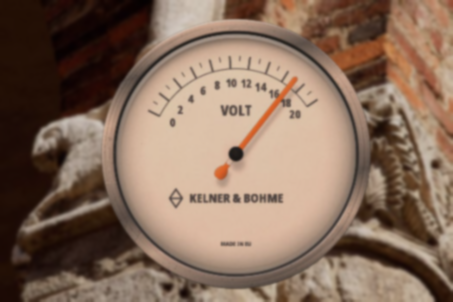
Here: 17 V
